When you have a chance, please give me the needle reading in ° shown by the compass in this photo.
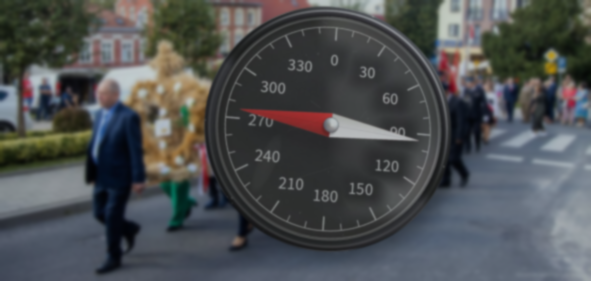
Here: 275 °
